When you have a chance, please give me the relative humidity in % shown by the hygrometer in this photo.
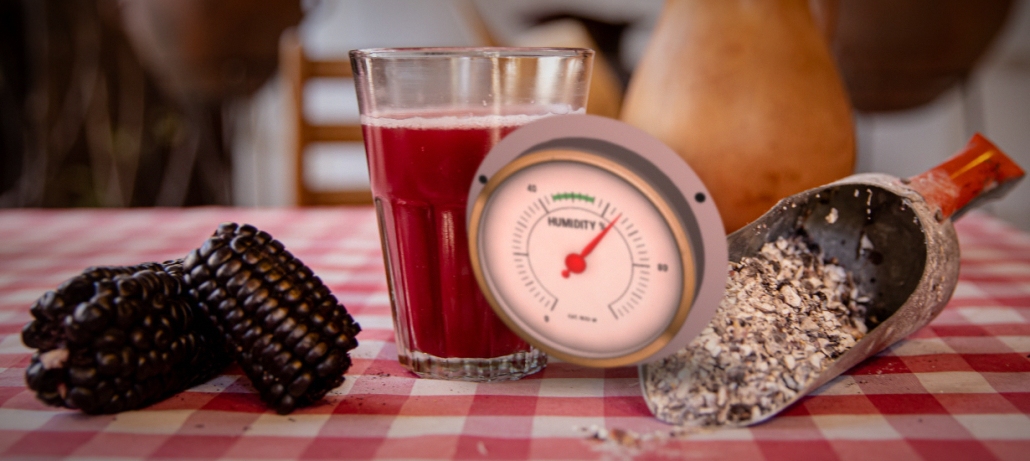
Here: 64 %
